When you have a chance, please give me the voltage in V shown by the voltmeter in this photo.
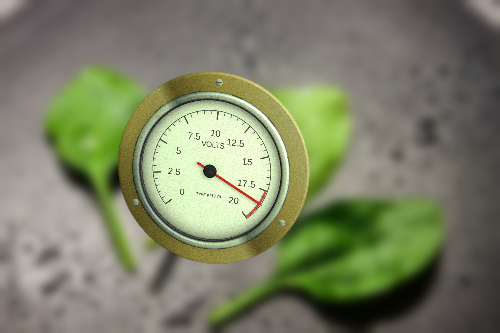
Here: 18.5 V
